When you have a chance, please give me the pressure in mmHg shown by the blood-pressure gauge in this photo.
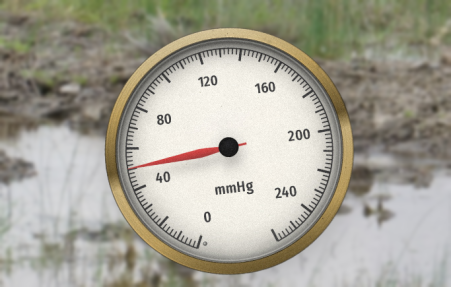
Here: 50 mmHg
